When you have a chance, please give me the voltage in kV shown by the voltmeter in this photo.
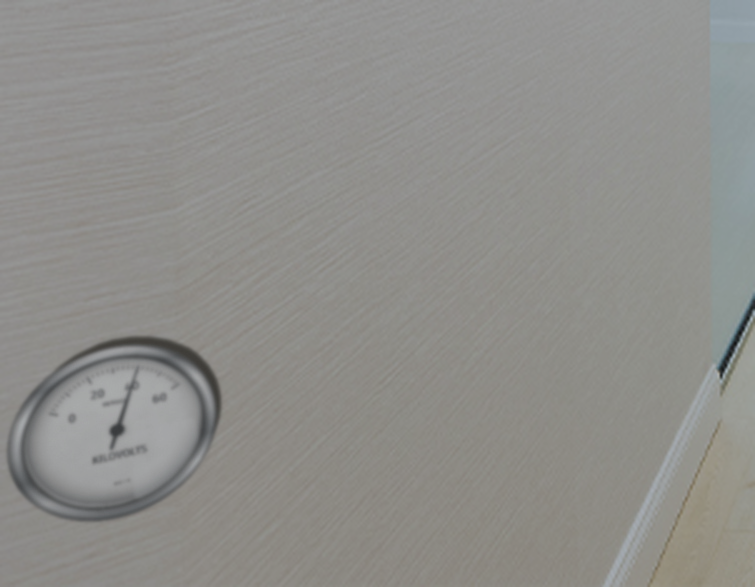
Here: 40 kV
